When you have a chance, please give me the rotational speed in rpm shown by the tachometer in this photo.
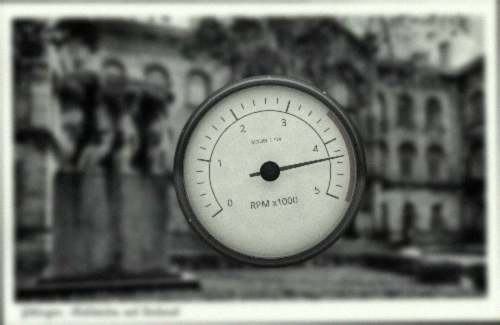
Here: 4300 rpm
